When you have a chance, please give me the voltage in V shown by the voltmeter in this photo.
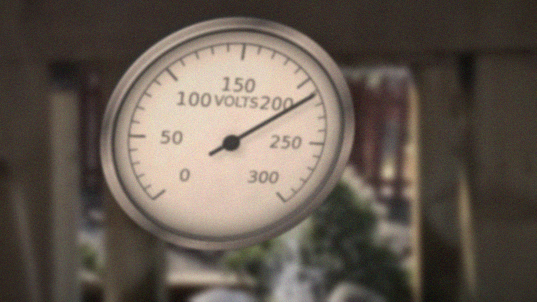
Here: 210 V
